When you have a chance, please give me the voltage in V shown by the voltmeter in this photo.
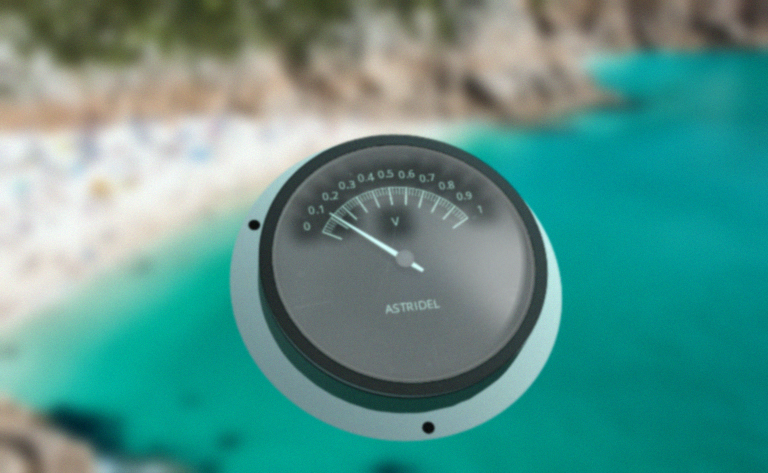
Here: 0.1 V
